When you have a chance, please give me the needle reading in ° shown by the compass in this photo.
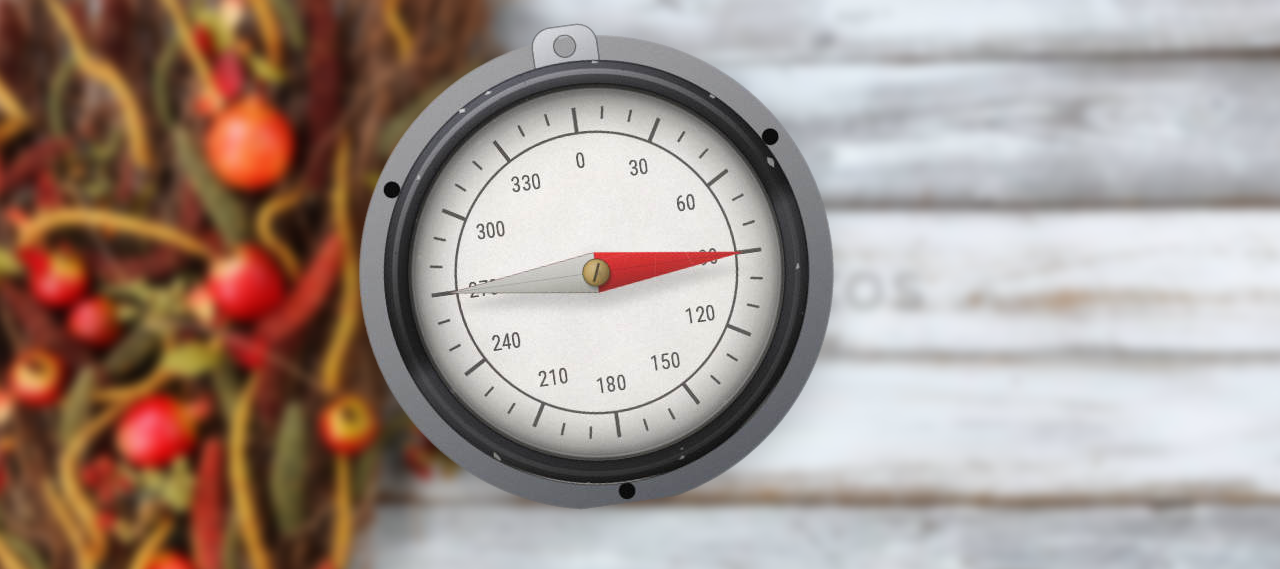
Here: 90 °
